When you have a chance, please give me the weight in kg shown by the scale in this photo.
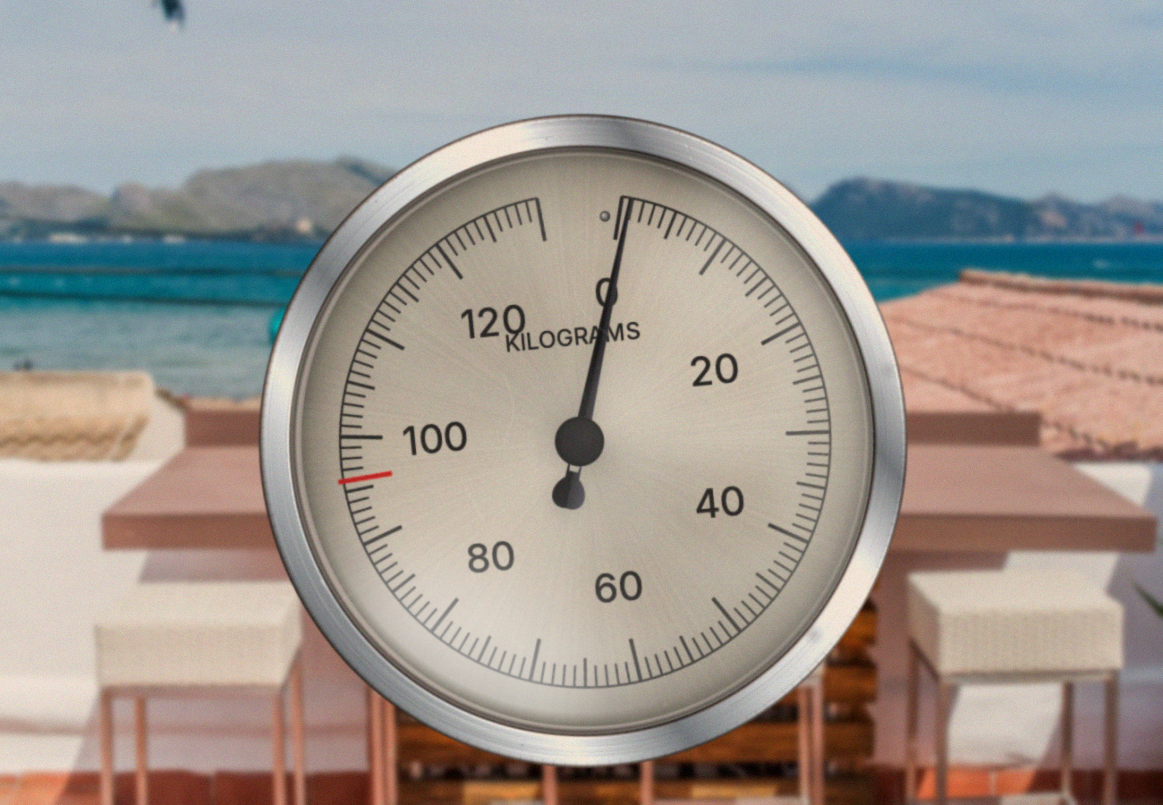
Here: 1 kg
